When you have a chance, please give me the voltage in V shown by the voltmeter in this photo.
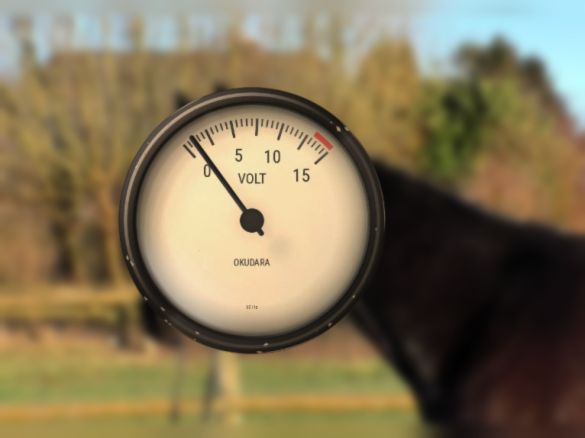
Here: 1 V
